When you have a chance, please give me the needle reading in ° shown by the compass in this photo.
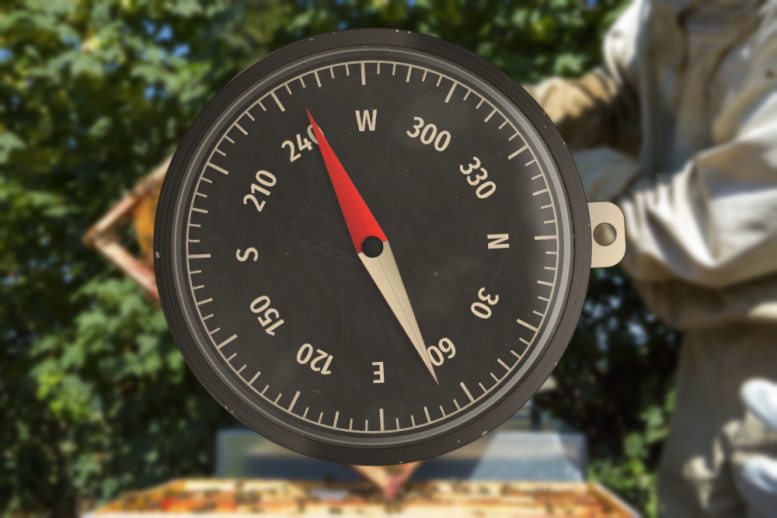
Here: 247.5 °
